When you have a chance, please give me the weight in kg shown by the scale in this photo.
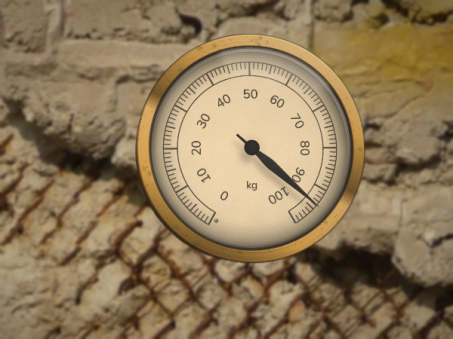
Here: 94 kg
